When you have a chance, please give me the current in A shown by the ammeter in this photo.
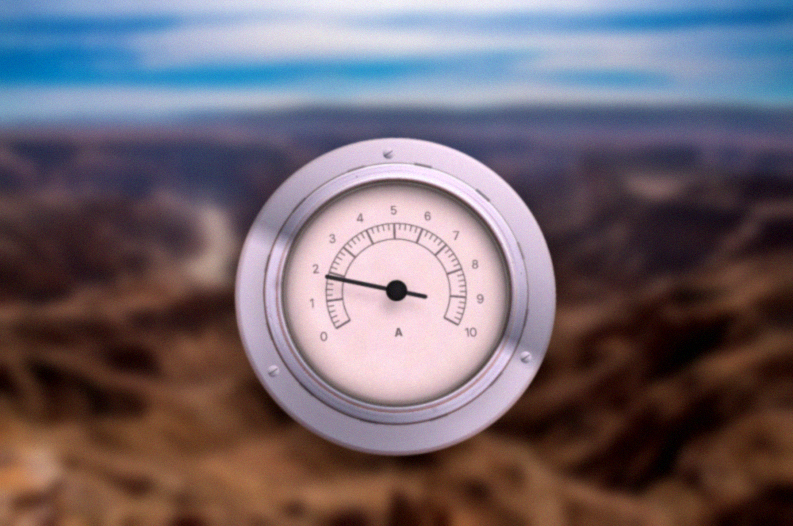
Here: 1.8 A
